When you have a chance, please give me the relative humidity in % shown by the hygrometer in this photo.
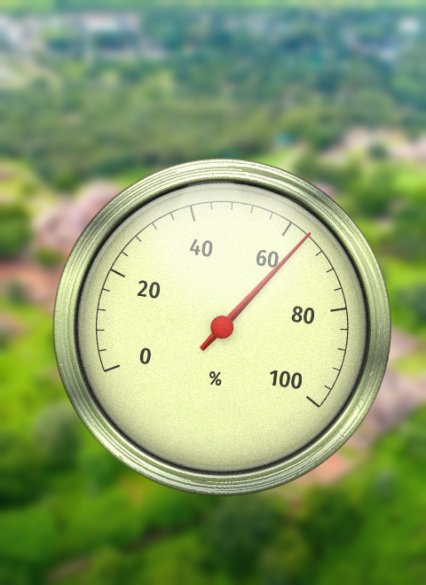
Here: 64 %
